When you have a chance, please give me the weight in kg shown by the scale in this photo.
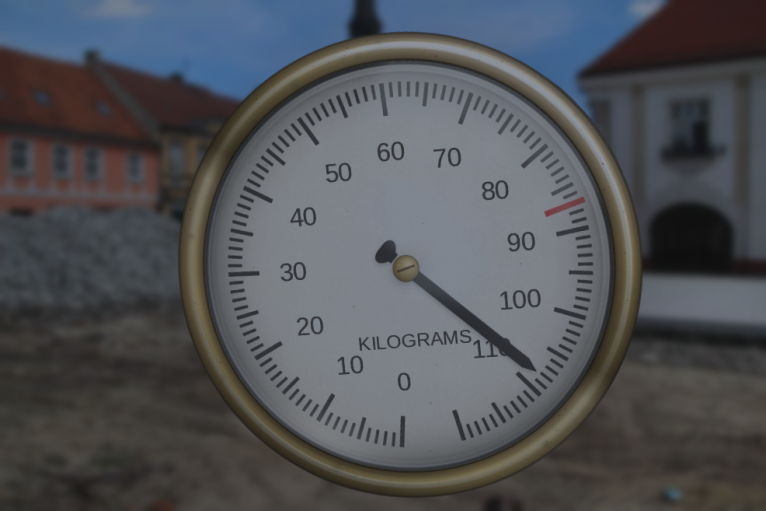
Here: 108 kg
